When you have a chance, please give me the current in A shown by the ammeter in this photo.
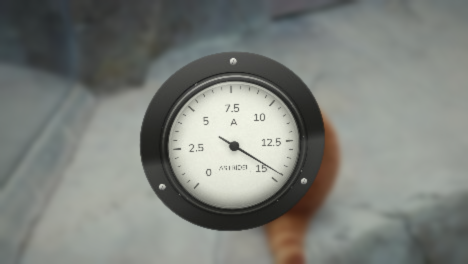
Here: 14.5 A
